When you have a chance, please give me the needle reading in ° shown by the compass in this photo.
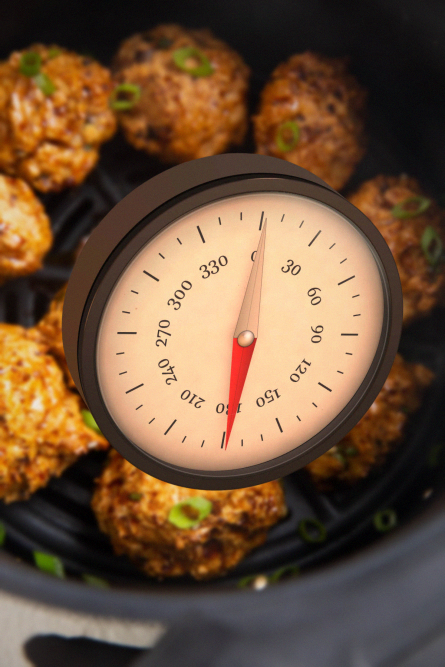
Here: 180 °
